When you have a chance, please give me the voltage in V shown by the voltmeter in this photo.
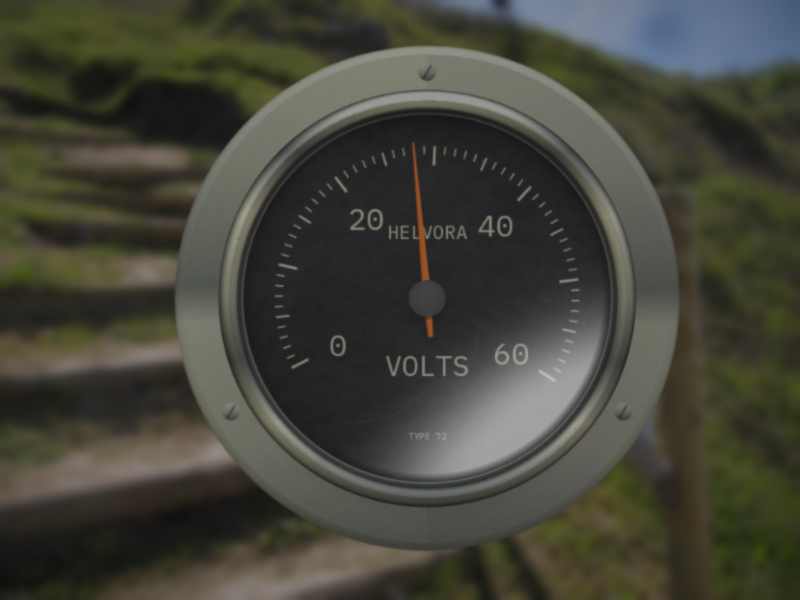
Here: 28 V
